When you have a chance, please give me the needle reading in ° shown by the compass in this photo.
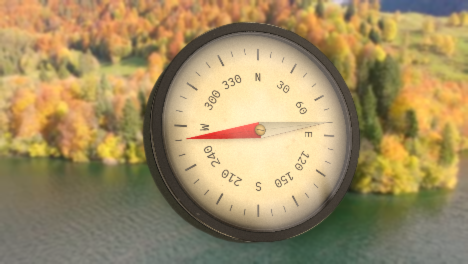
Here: 260 °
